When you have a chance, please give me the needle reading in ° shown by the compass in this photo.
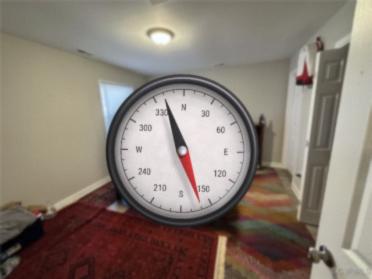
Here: 160 °
